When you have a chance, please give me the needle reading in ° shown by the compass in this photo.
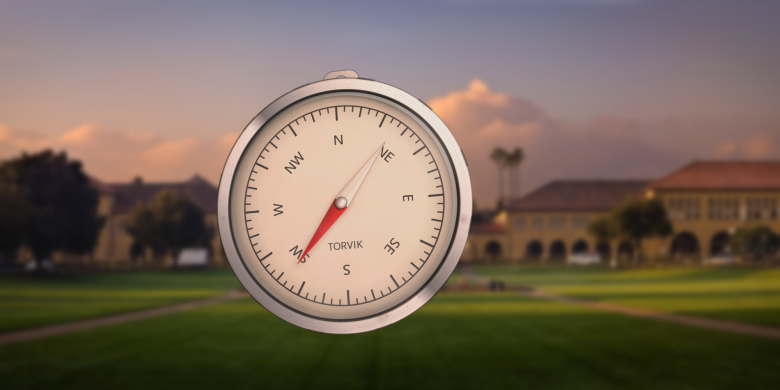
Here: 220 °
